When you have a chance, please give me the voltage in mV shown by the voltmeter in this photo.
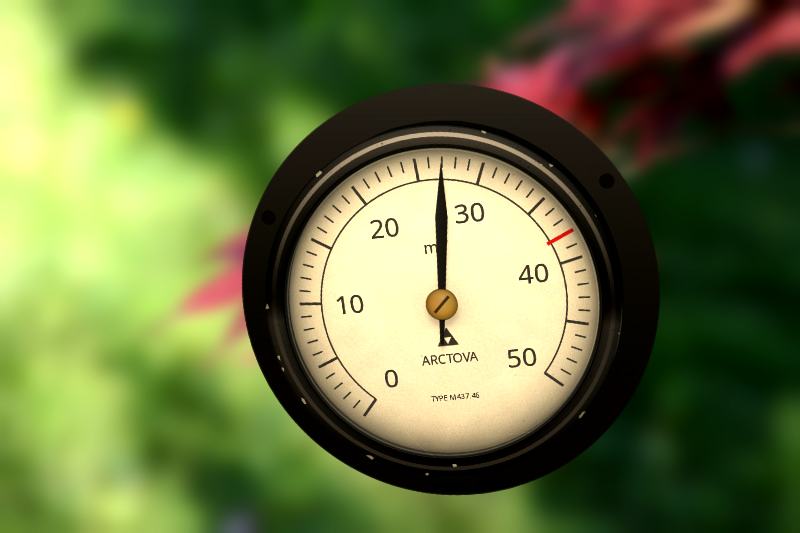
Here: 27 mV
